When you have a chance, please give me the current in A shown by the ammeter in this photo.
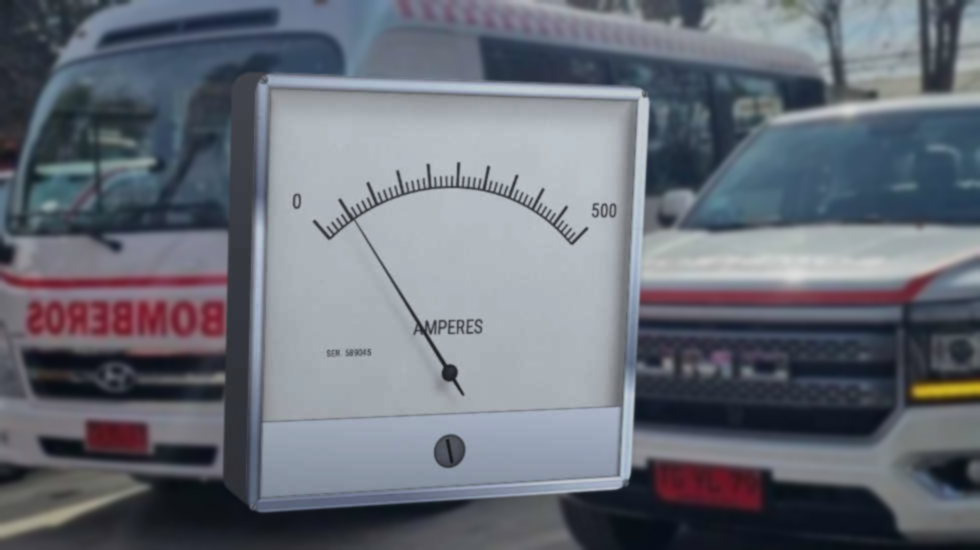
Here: 50 A
